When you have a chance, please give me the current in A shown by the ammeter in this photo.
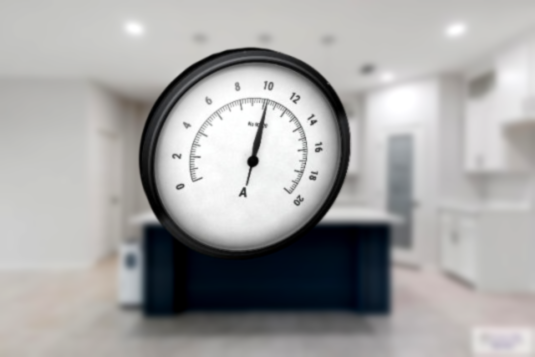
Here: 10 A
